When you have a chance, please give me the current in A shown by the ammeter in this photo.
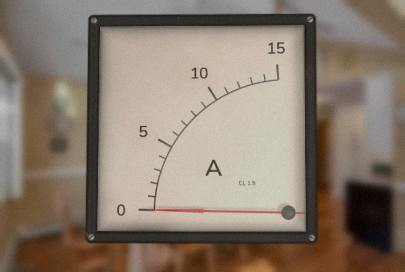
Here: 0 A
